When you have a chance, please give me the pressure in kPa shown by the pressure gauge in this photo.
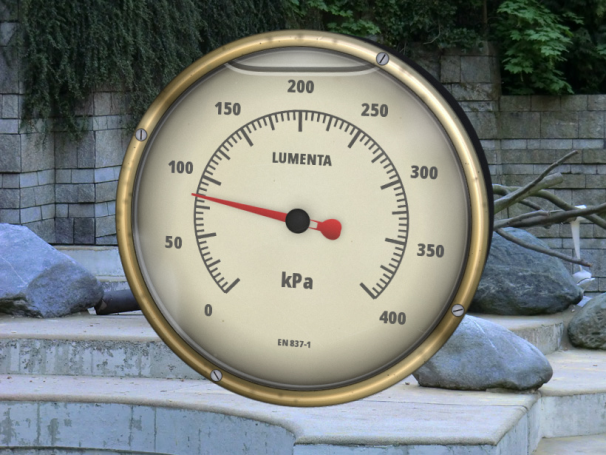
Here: 85 kPa
